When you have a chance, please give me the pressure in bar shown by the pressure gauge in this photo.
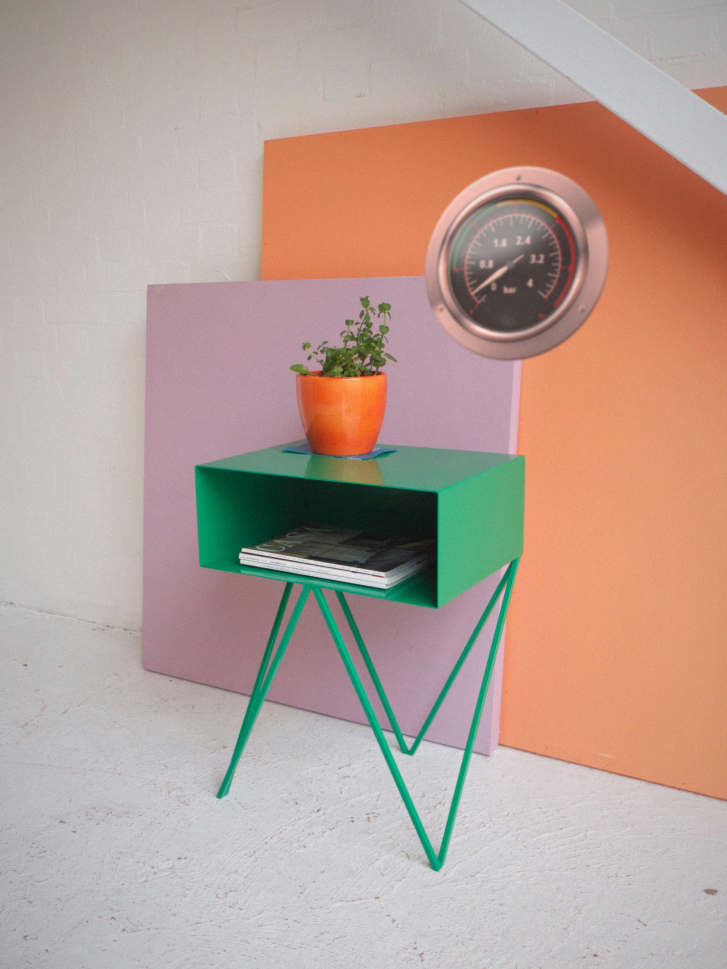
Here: 0.2 bar
